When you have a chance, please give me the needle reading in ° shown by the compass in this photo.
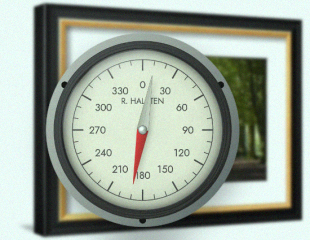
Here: 190 °
